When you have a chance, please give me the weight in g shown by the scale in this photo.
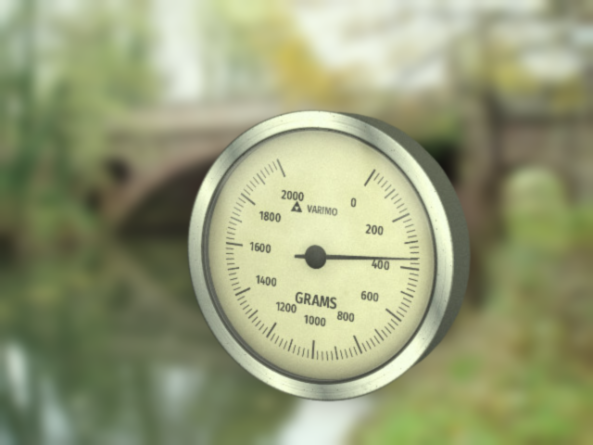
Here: 360 g
